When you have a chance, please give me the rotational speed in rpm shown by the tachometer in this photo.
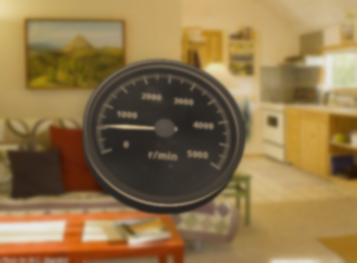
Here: 500 rpm
